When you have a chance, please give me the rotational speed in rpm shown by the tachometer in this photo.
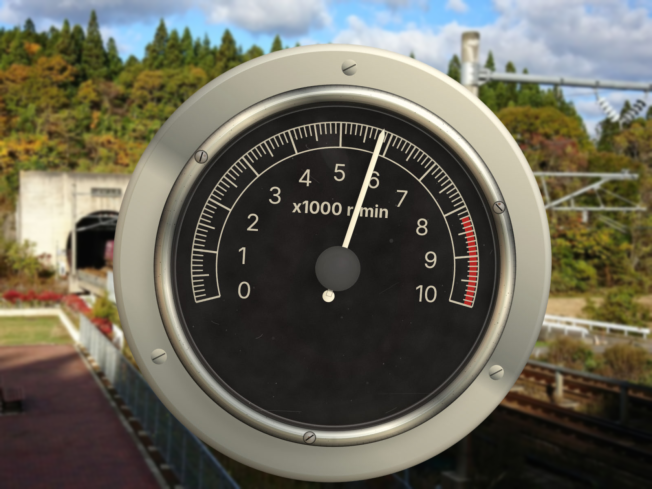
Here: 5800 rpm
